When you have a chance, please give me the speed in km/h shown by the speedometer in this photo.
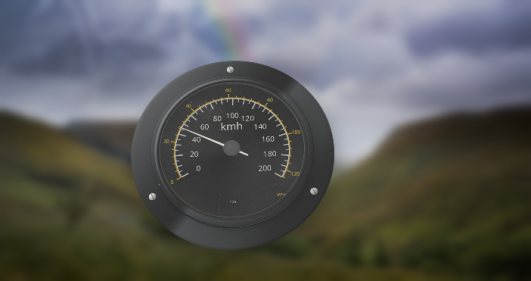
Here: 45 km/h
